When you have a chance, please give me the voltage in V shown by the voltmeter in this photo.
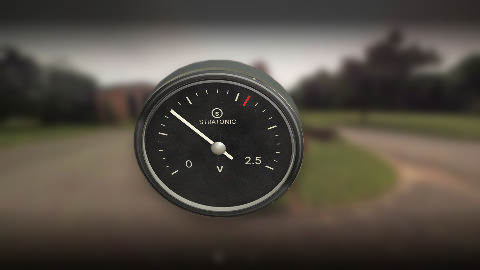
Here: 0.8 V
